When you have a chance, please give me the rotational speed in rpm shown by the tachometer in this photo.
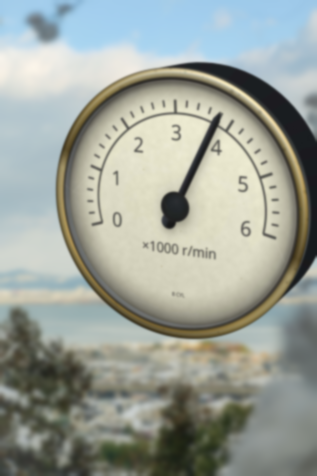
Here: 3800 rpm
